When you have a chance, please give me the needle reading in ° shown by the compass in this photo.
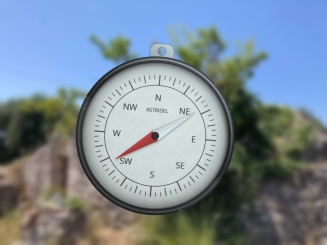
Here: 235 °
